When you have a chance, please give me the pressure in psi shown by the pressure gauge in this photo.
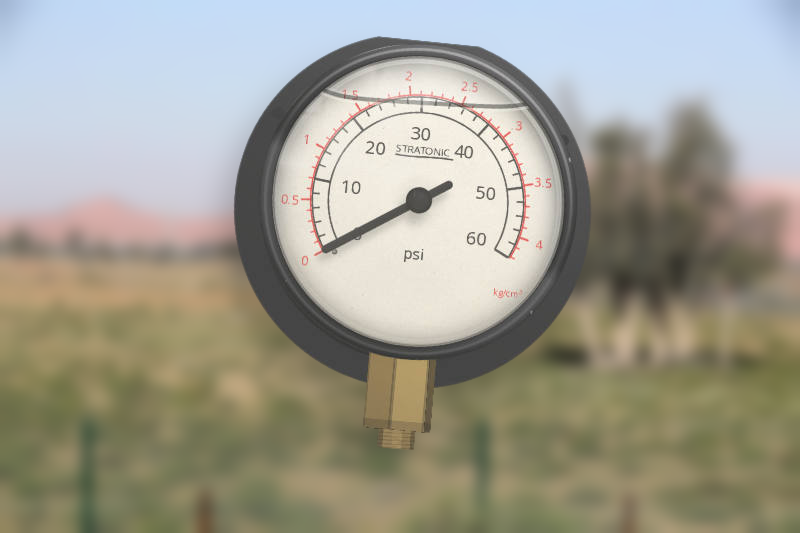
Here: 0 psi
